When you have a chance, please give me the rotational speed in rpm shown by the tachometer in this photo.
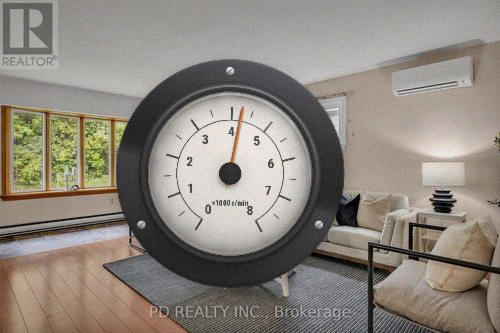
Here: 4250 rpm
